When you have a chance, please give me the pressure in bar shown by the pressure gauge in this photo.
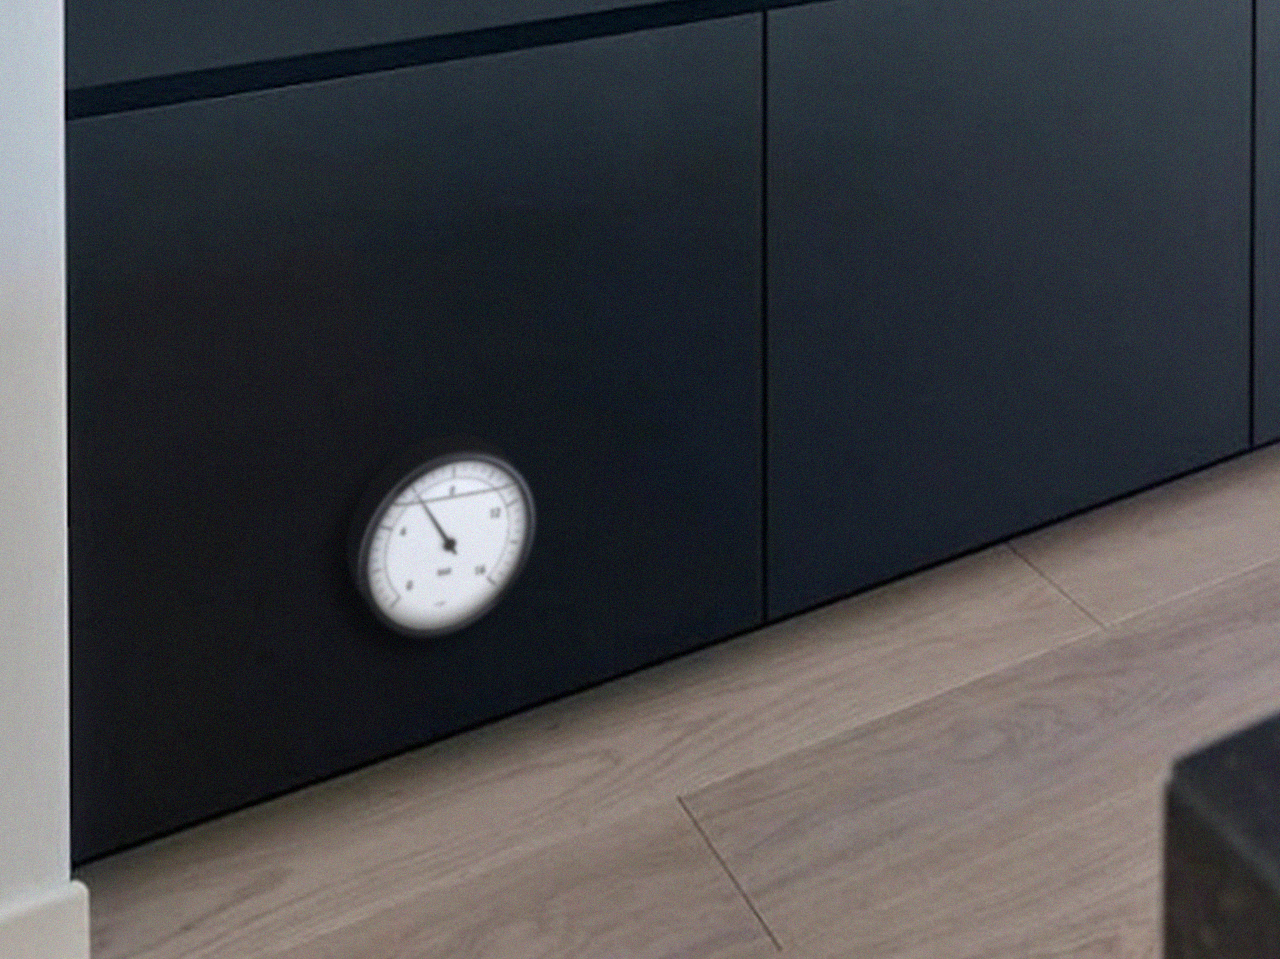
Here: 6 bar
